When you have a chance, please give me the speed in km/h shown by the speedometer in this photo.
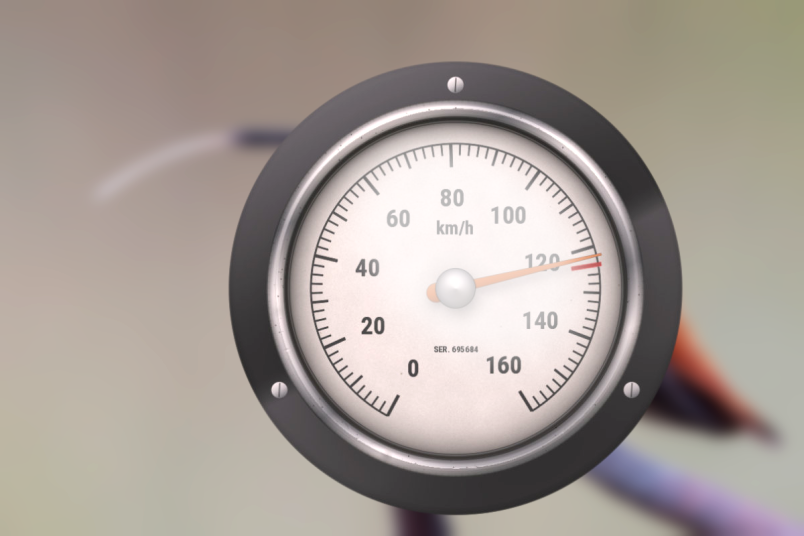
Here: 122 km/h
